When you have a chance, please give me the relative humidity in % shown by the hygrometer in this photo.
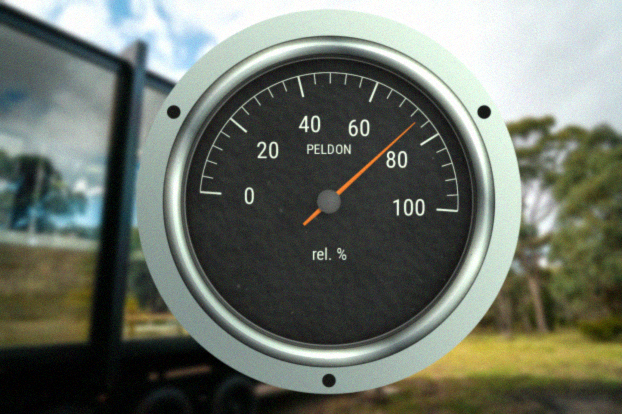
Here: 74 %
